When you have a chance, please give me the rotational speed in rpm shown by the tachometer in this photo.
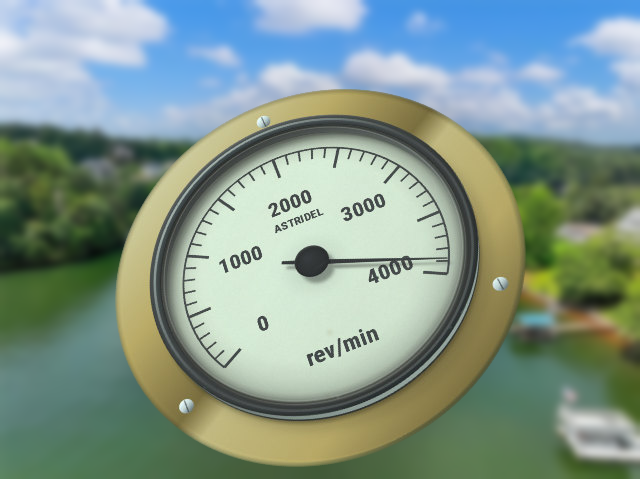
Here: 3900 rpm
